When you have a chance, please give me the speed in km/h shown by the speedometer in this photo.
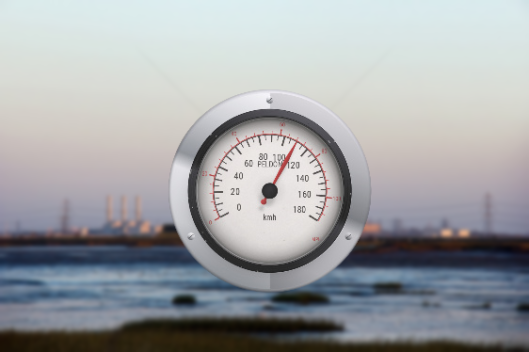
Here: 110 km/h
